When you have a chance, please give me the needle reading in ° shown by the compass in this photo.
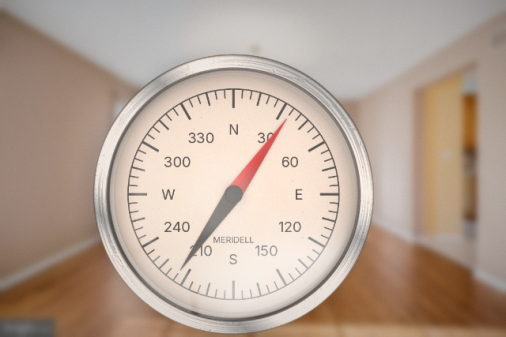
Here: 35 °
